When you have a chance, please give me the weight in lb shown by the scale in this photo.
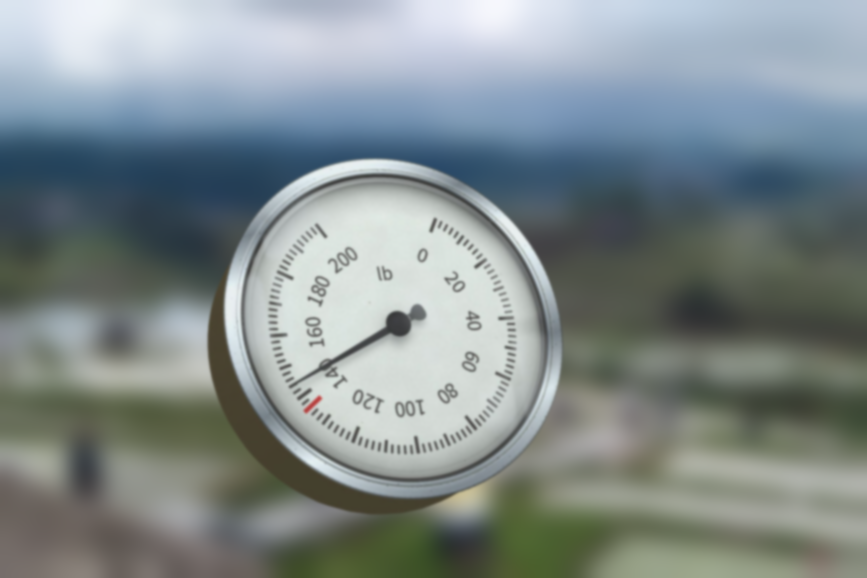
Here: 144 lb
